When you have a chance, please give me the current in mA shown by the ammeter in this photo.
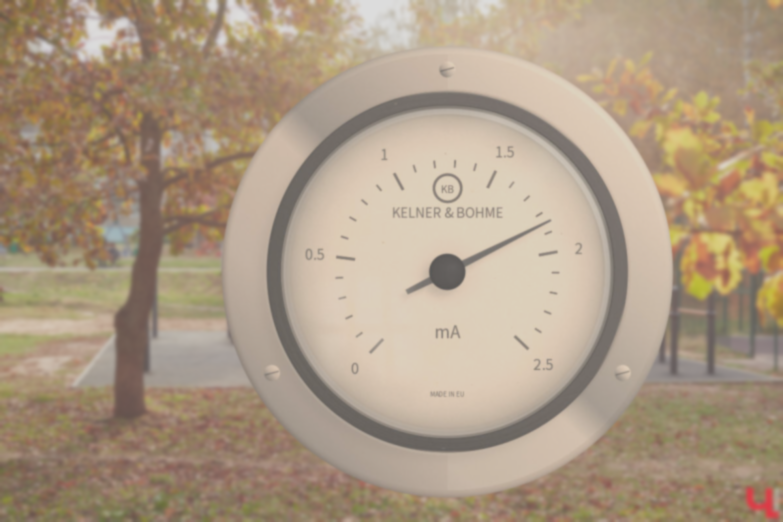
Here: 1.85 mA
